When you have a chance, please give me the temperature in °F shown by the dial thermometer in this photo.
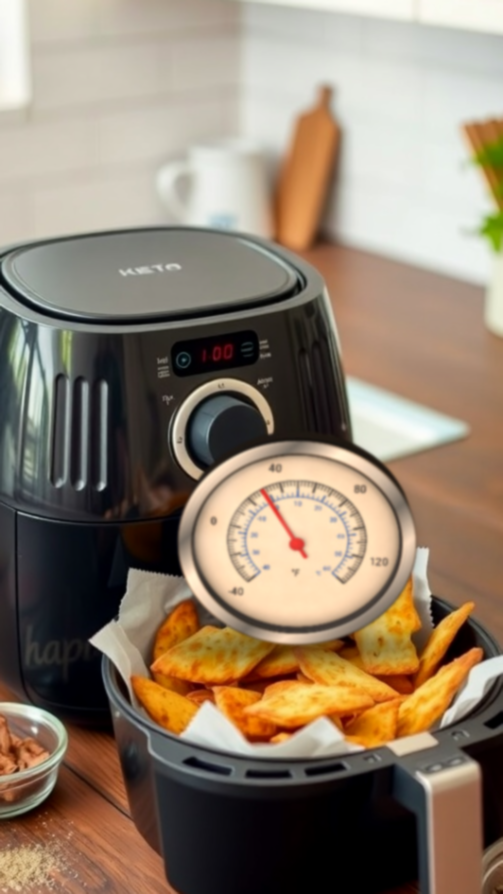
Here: 30 °F
